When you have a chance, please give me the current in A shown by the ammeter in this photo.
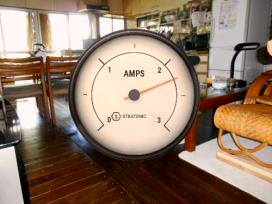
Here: 2.25 A
